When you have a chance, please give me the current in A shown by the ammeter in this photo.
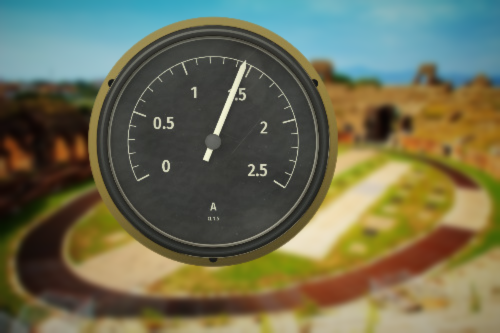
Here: 1.45 A
